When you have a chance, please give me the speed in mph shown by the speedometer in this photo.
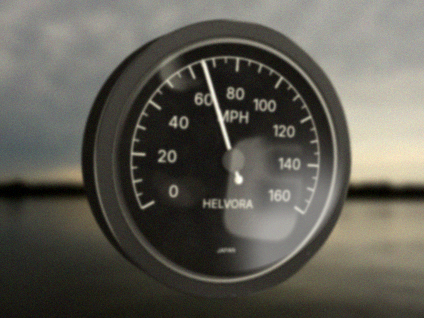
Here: 65 mph
